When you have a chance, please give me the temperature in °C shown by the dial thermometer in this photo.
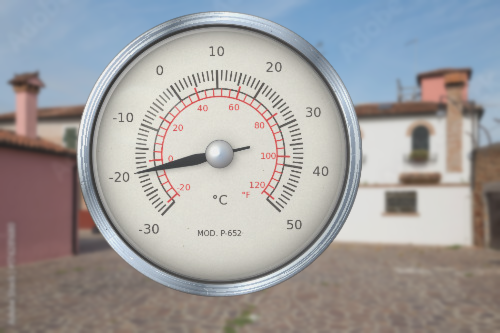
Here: -20 °C
